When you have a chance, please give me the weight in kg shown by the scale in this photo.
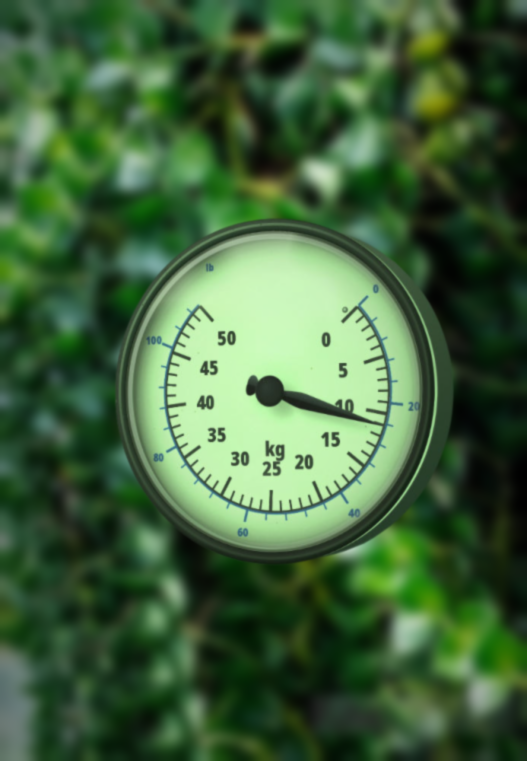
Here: 11 kg
